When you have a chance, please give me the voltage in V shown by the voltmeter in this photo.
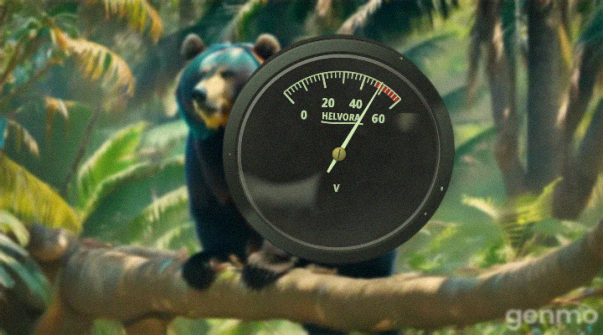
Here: 48 V
